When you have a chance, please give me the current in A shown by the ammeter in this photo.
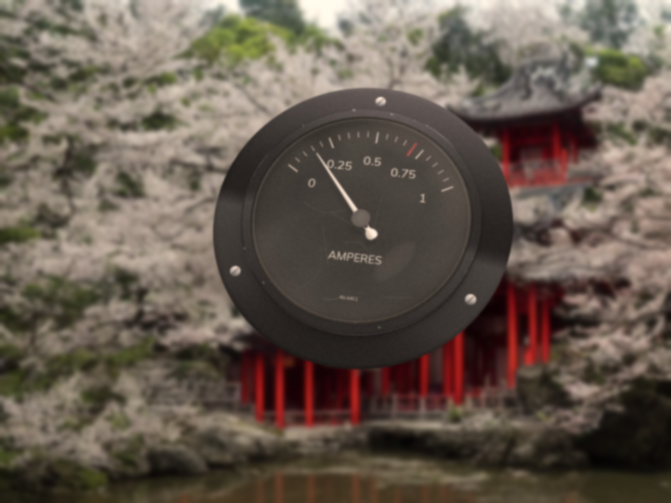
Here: 0.15 A
